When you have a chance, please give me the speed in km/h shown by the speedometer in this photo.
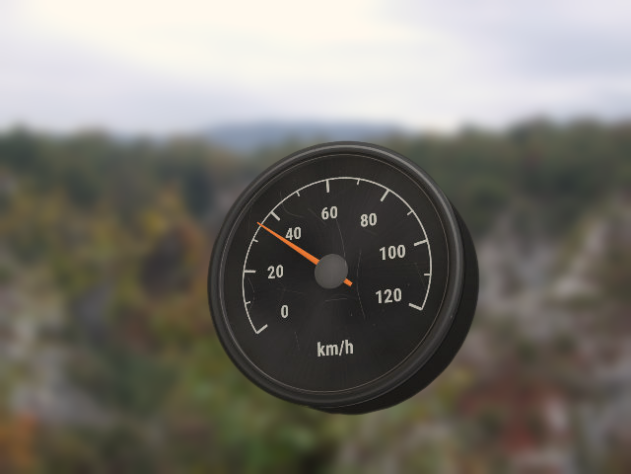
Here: 35 km/h
